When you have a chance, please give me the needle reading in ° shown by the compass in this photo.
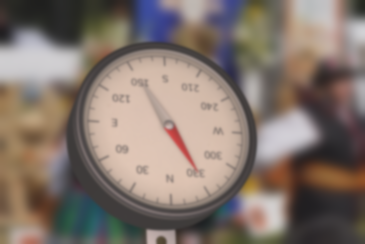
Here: 330 °
